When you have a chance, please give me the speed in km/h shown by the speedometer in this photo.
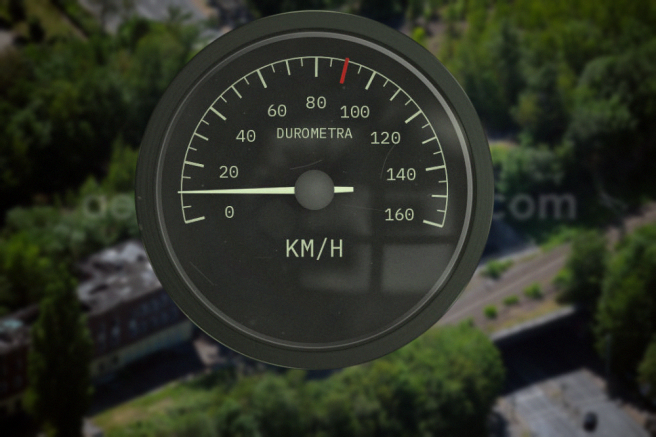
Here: 10 km/h
